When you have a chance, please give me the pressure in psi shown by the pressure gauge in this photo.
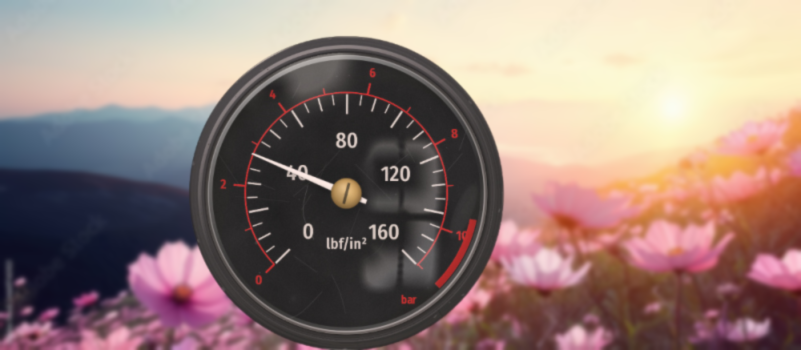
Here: 40 psi
